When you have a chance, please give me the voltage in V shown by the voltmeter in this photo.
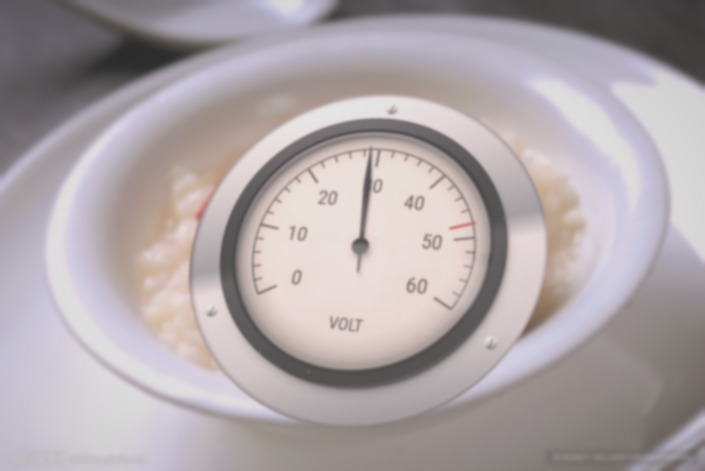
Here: 29 V
